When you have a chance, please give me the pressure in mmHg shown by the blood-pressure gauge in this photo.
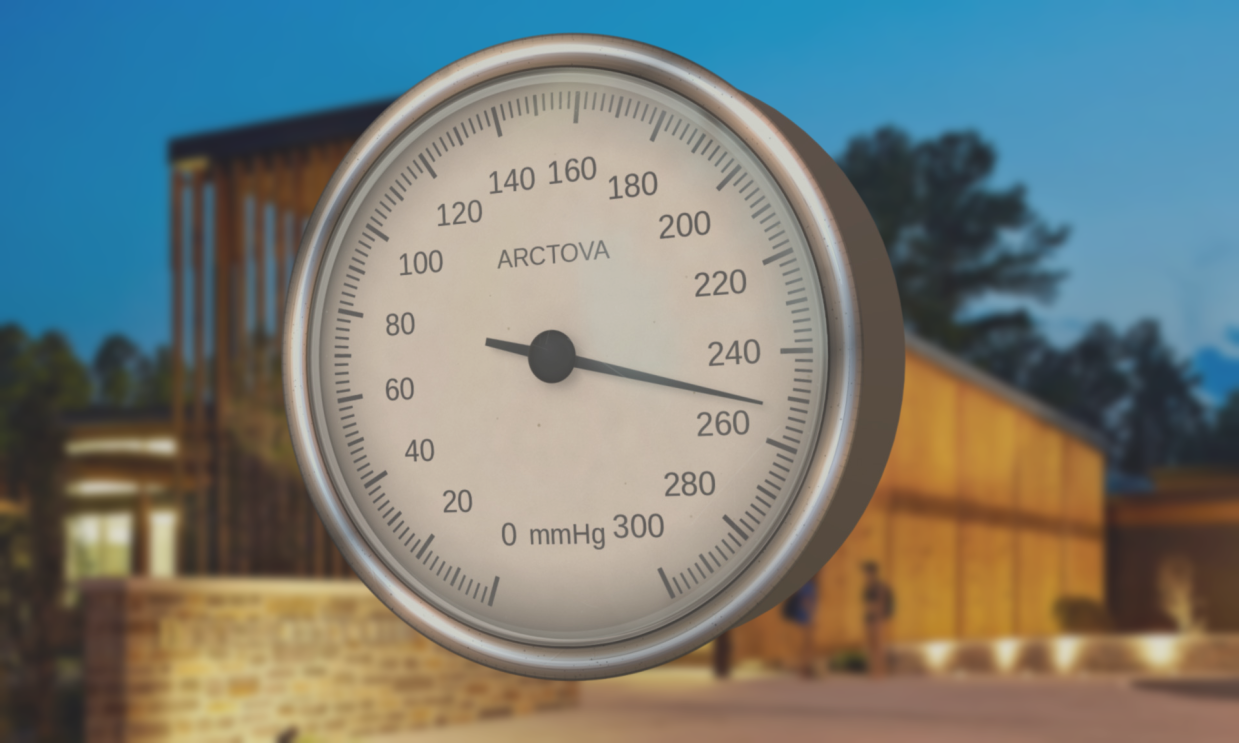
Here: 252 mmHg
